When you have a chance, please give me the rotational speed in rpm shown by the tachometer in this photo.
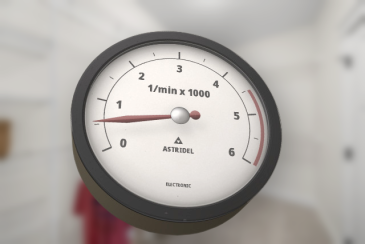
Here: 500 rpm
